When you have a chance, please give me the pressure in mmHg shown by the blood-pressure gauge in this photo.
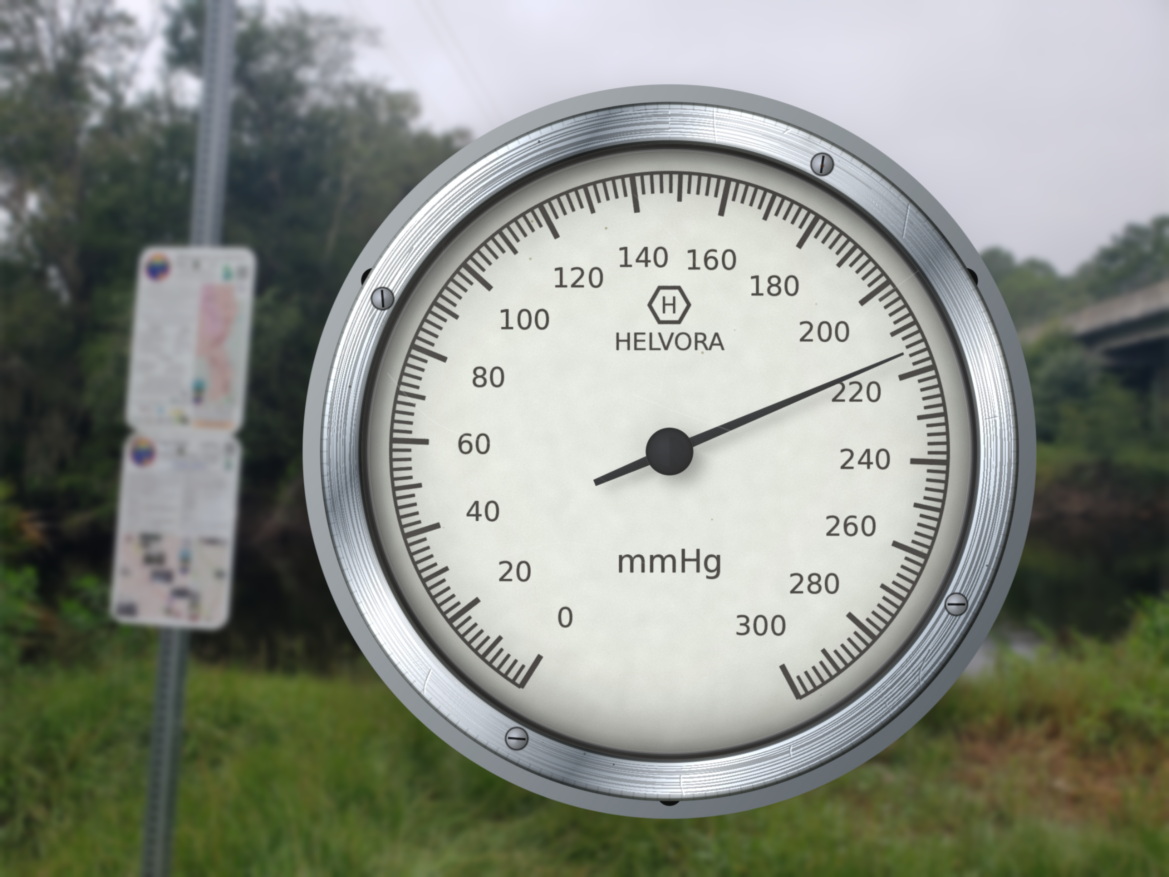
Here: 215 mmHg
